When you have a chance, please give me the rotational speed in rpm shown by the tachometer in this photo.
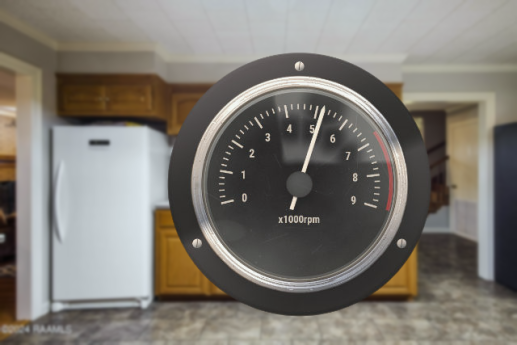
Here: 5200 rpm
